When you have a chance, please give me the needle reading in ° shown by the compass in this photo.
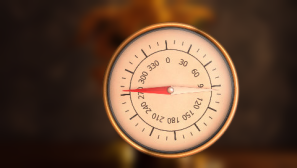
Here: 275 °
